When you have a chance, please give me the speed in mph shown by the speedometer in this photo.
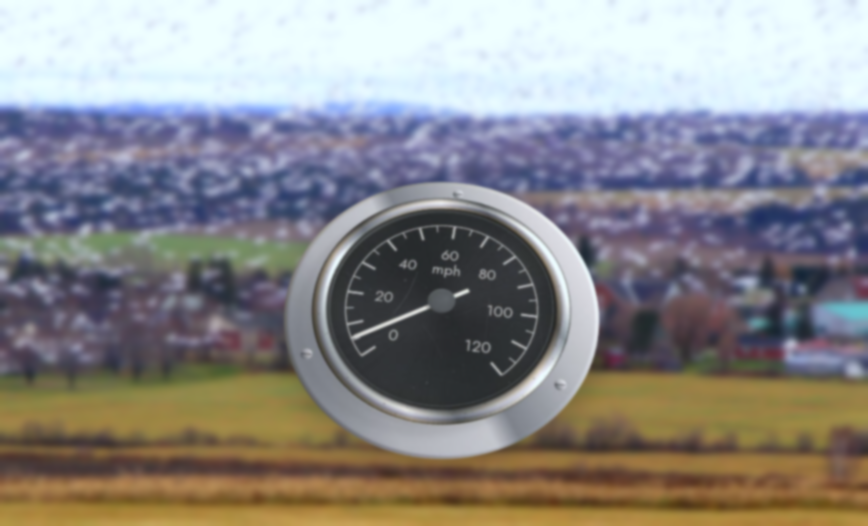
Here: 5 mph
